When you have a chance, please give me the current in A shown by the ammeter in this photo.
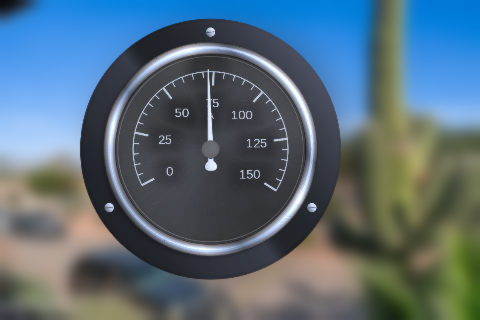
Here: 72.5 A
